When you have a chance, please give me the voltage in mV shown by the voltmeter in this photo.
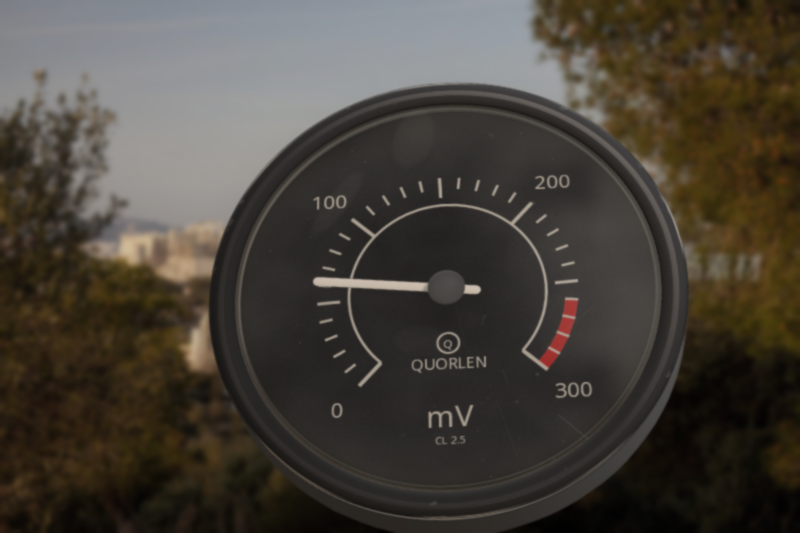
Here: 60 mV
